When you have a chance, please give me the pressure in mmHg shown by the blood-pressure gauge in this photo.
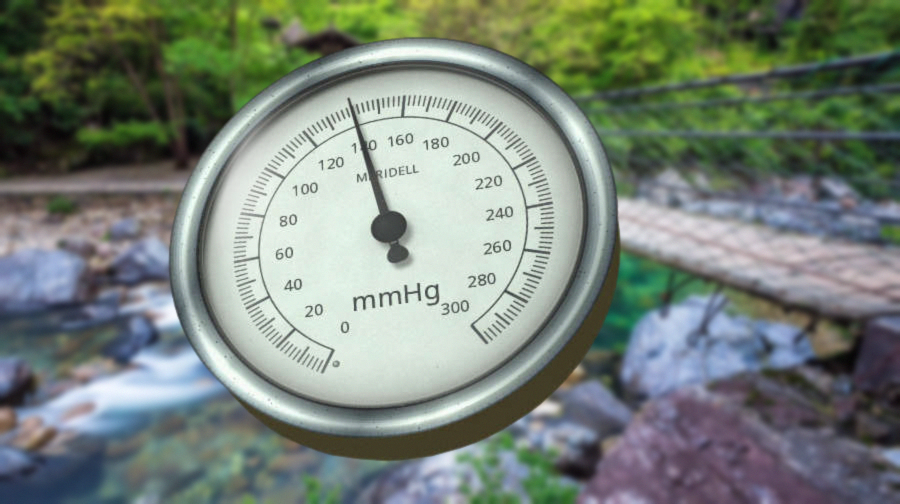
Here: 140 mmHg
